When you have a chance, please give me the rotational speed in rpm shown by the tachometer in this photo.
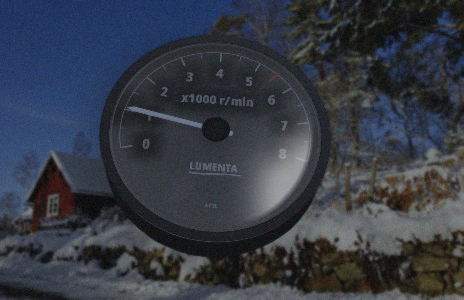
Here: 1000 rpm
